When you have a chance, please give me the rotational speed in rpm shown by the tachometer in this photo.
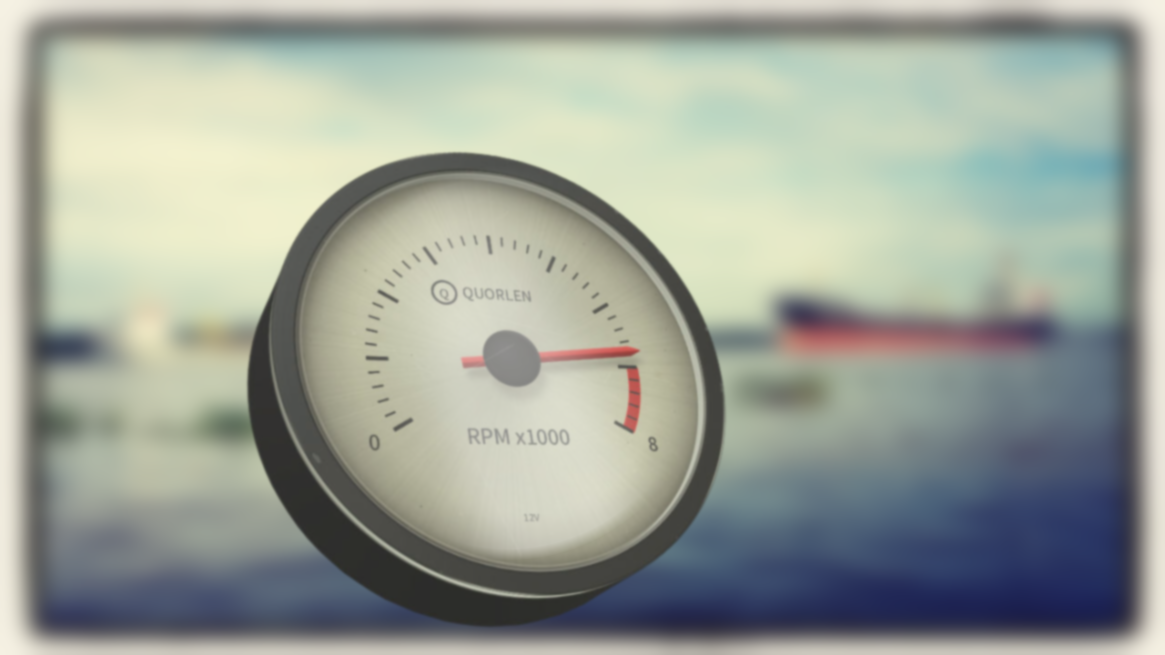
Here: 6800 rpm
